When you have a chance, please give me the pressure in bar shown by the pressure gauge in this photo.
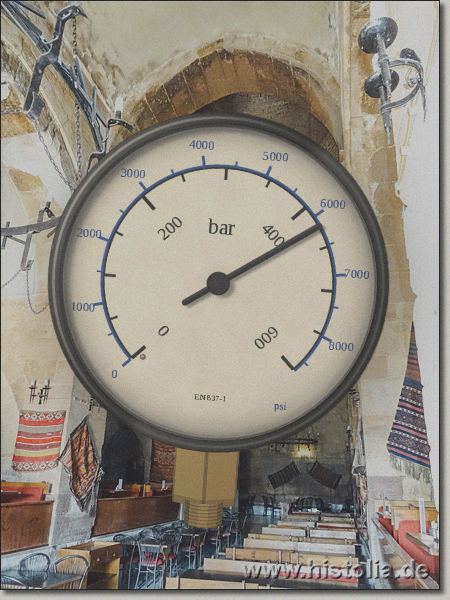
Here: 425 bar
